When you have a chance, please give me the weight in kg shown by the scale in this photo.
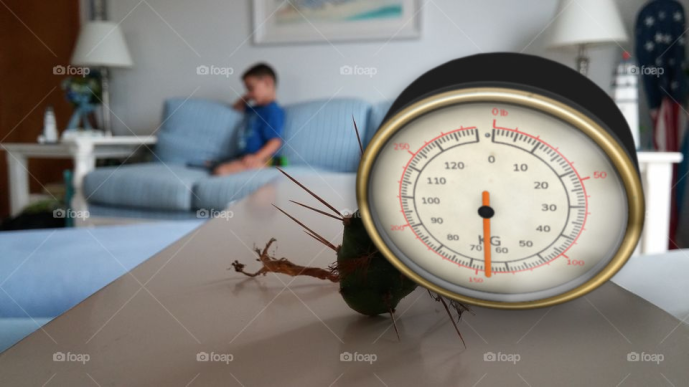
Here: 65 kg
